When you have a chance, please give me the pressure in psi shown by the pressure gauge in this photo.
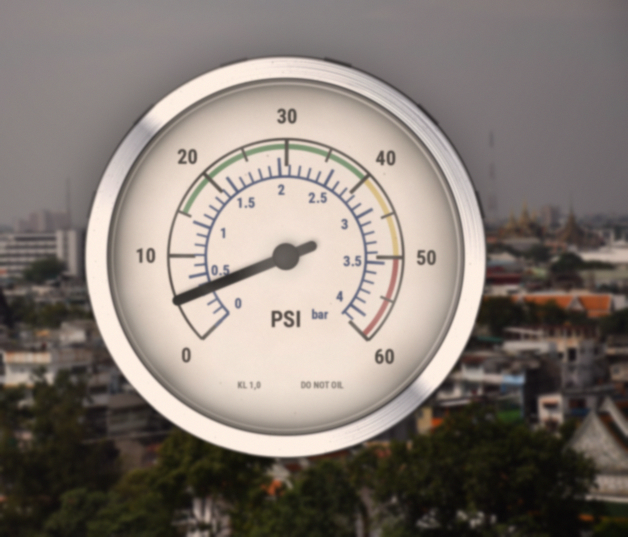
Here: 5 psi
